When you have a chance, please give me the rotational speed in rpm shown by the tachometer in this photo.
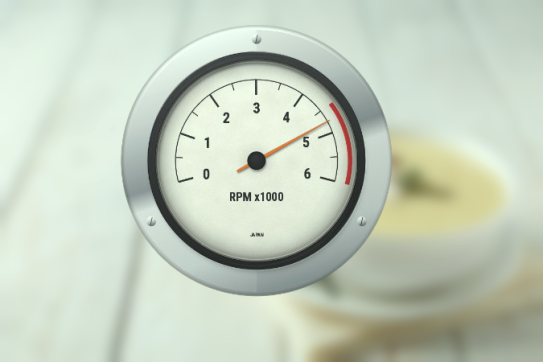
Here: 4750 rpm
